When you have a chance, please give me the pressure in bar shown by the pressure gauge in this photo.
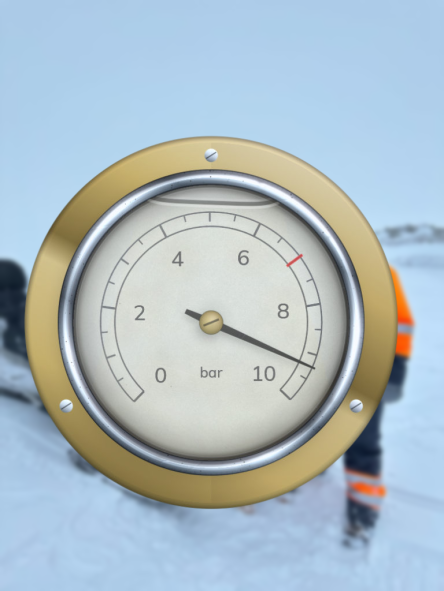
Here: 9.25 bar
